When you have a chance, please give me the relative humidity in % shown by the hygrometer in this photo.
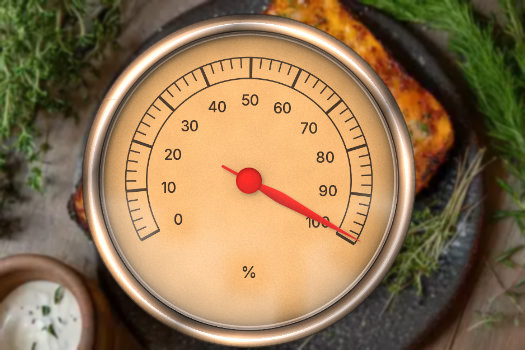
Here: 99 %
